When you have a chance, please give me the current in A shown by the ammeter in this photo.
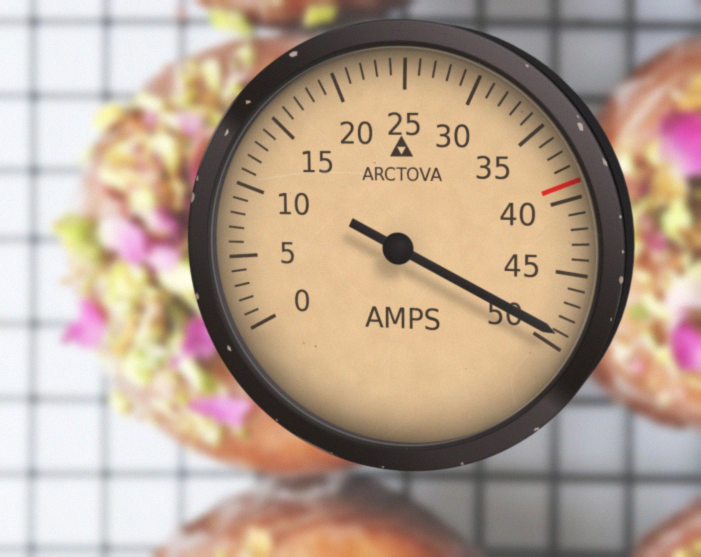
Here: 49 A
